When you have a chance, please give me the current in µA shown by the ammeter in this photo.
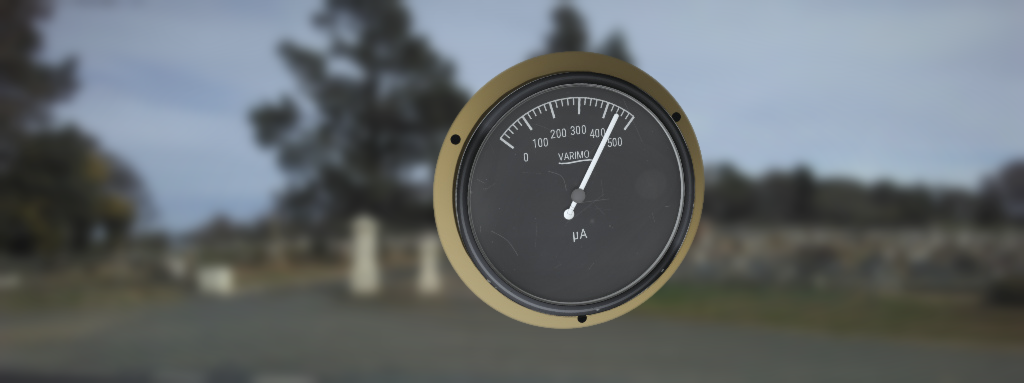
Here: 440 µA
